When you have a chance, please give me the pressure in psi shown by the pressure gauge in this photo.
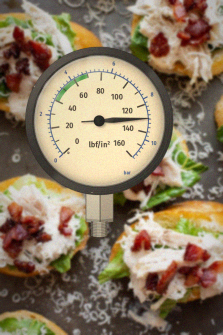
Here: 130 psi
